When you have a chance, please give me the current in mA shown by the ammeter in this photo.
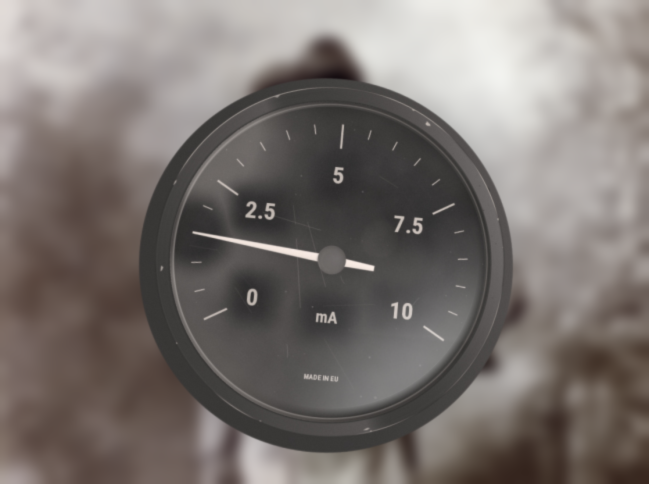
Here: 1.5 mA
